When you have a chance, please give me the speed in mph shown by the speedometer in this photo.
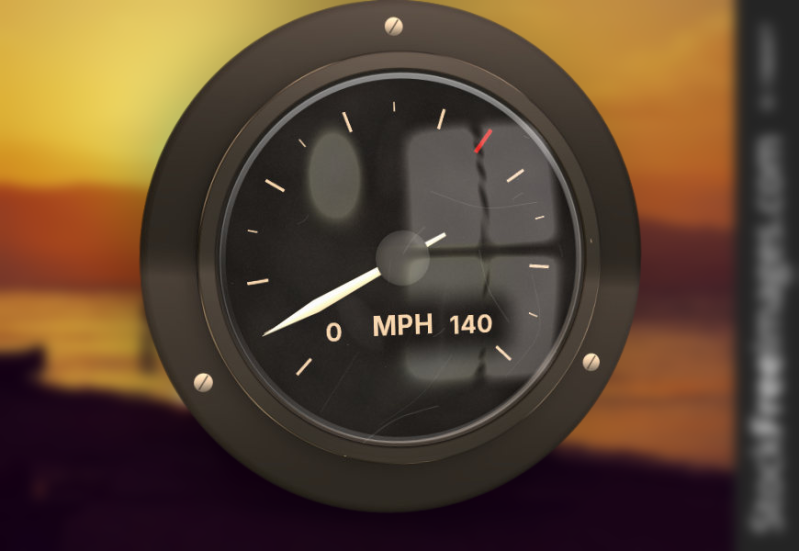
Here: 10 mph
